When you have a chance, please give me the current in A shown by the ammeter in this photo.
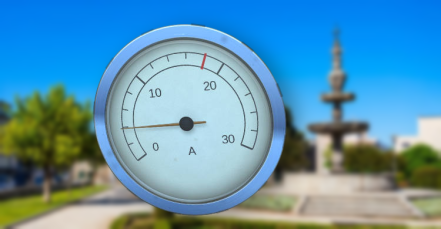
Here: 4 A
